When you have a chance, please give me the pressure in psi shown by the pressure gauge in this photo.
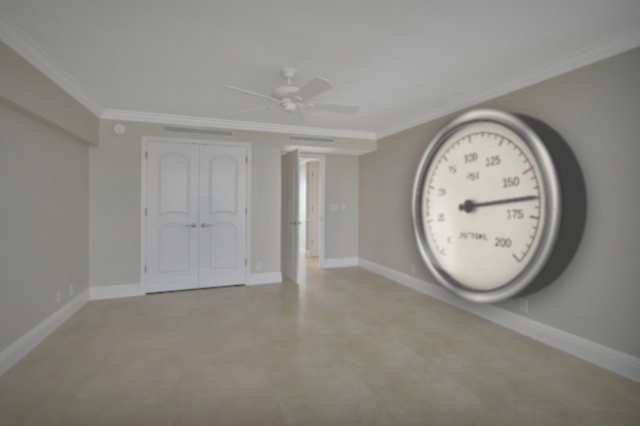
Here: 165 psi
